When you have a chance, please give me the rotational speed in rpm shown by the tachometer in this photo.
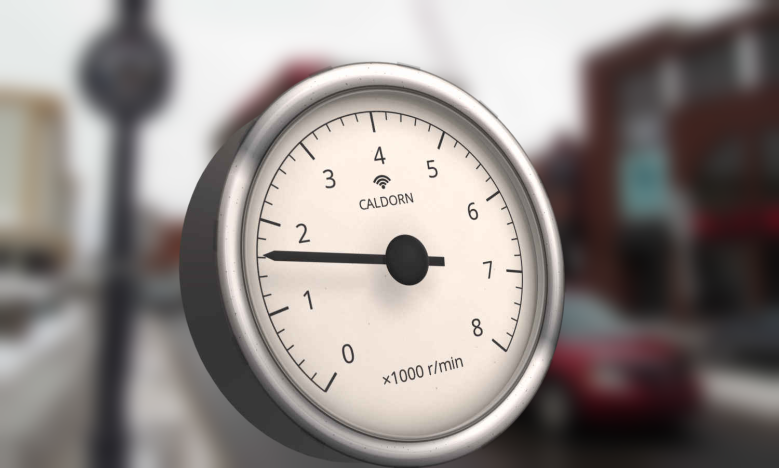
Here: 1600 rpm
